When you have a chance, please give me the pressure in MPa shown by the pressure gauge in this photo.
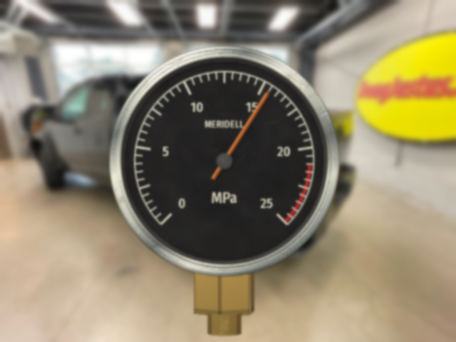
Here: 15.5 MPa
